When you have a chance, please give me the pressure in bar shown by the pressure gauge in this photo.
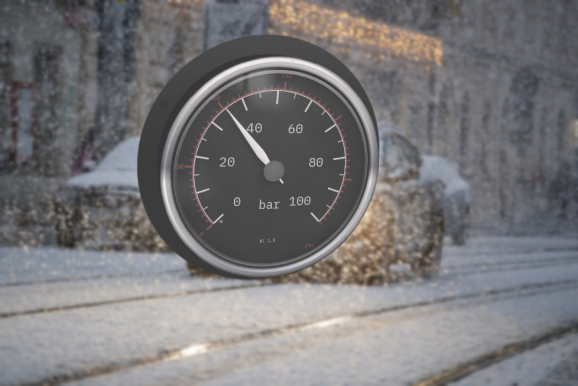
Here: 35 bar
